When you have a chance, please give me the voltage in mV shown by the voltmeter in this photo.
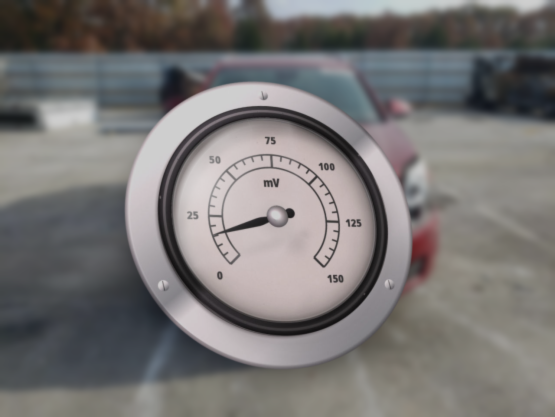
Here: 15 mV
